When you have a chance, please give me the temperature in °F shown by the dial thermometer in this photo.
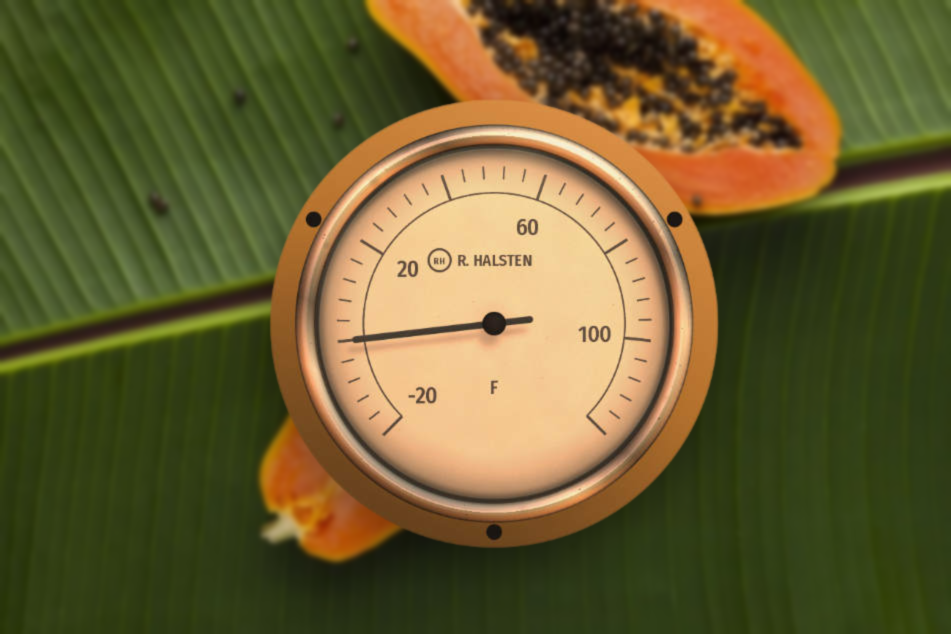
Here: 0 °F
